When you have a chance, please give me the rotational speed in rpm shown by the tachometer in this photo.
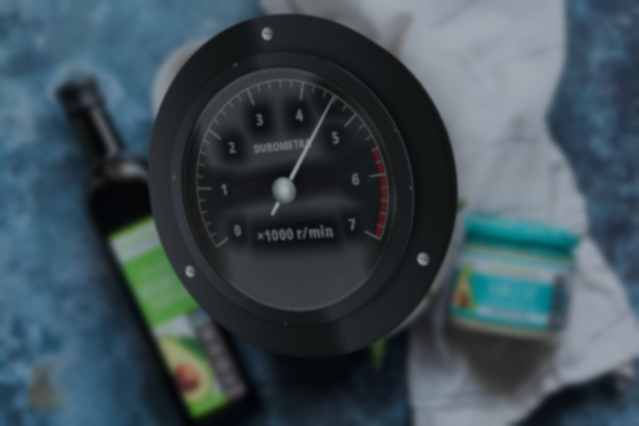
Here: 4600 rpm
